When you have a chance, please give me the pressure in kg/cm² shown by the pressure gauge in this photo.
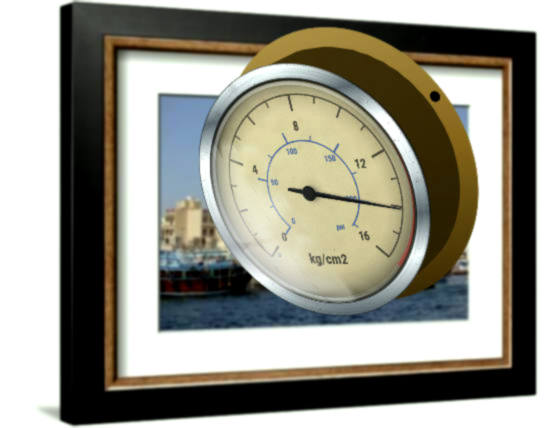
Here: 14 kg/cm²
